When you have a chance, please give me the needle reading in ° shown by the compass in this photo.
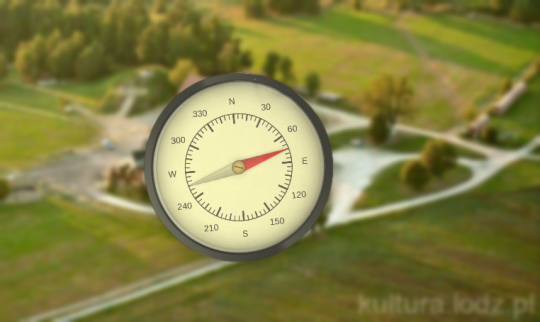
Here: 75 °
